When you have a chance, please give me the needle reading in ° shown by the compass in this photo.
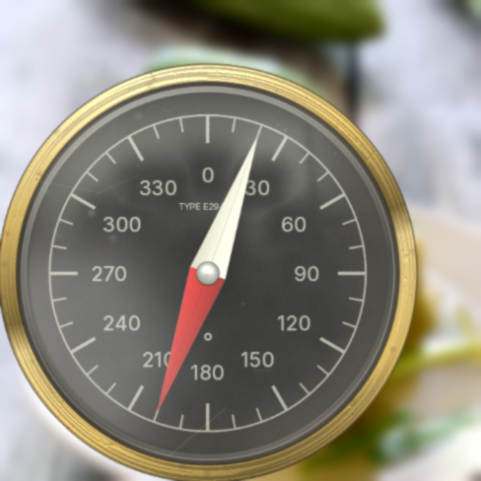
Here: 200 °
